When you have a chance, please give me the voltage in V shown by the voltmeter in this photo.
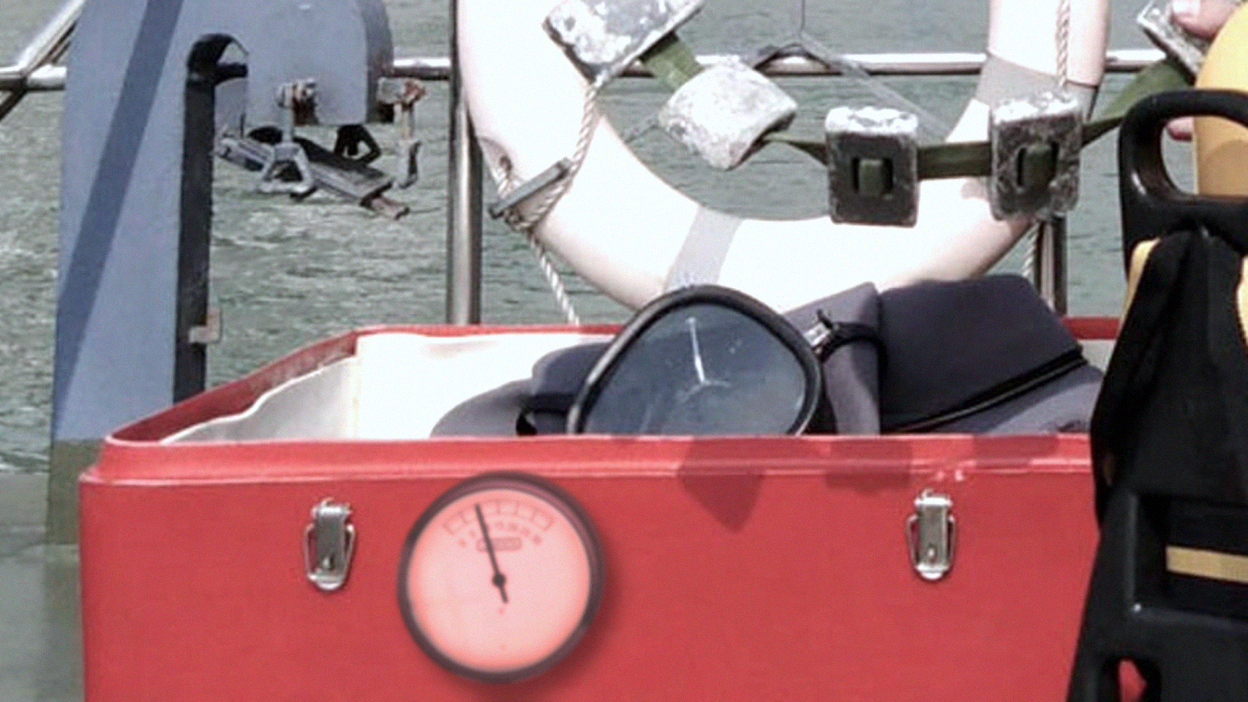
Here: 10 V
